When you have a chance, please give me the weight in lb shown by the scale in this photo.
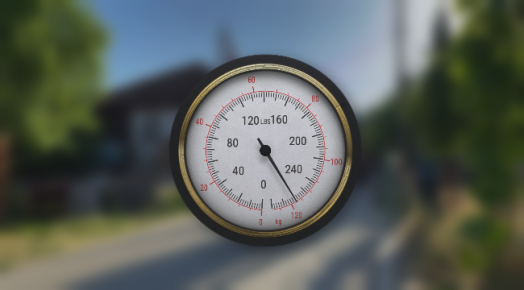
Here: 260 lb
